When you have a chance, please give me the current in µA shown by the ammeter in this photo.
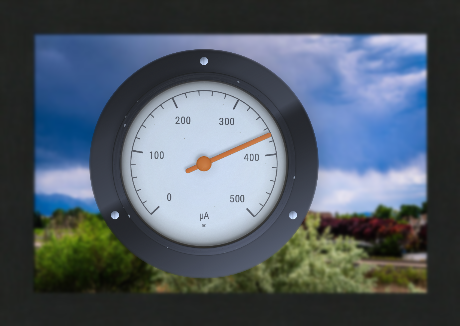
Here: 370 µA
